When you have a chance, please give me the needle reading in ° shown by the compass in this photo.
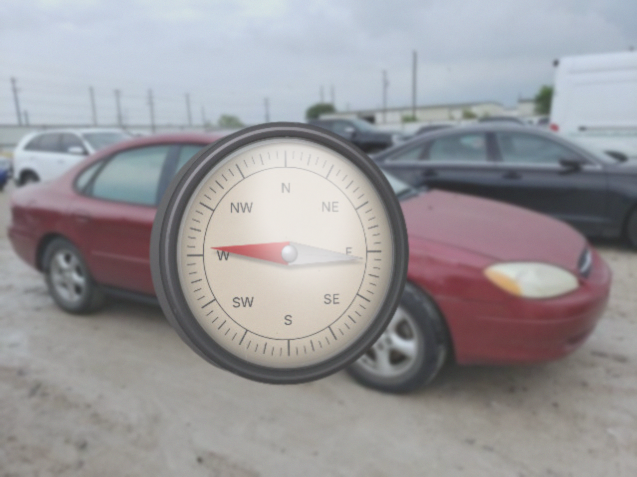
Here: 275 °
